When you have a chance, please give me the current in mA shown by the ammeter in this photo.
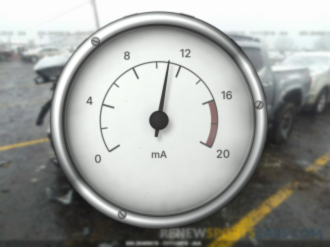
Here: 11 mA
